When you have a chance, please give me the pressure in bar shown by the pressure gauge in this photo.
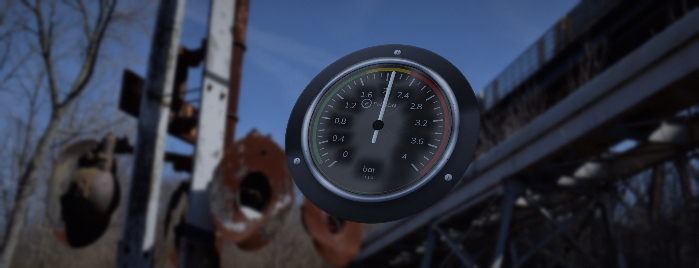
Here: 2.1 bar
